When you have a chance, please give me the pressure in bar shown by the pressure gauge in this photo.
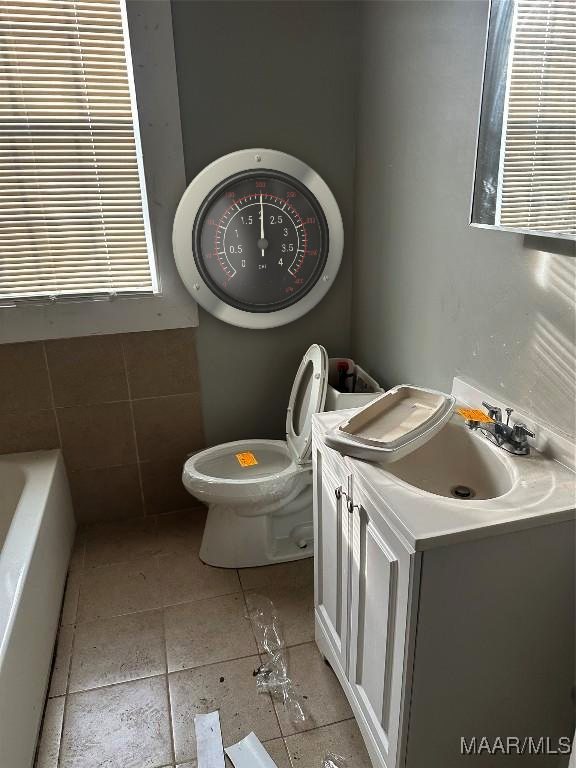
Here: 2 bar
